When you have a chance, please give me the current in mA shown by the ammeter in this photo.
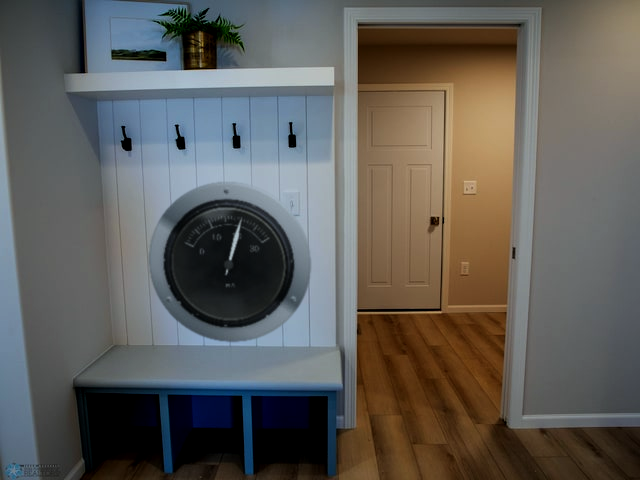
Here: 20 mA
